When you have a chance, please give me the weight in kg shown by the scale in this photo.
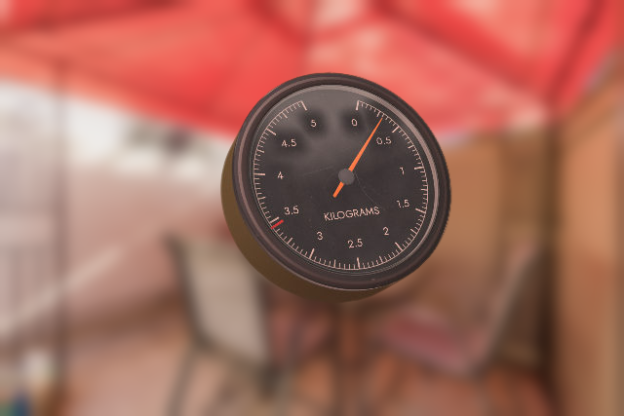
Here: 0.3 kg
